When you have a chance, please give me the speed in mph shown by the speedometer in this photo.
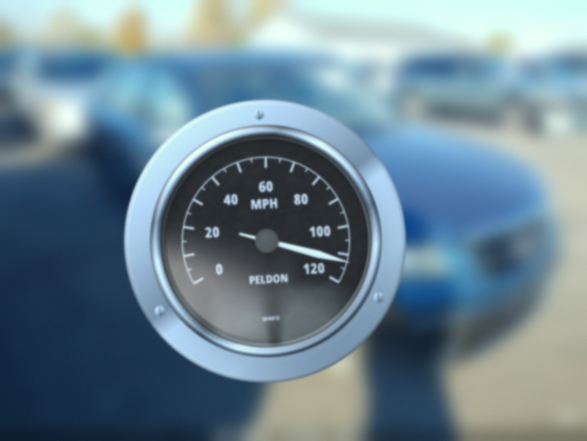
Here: 112.5 mph
